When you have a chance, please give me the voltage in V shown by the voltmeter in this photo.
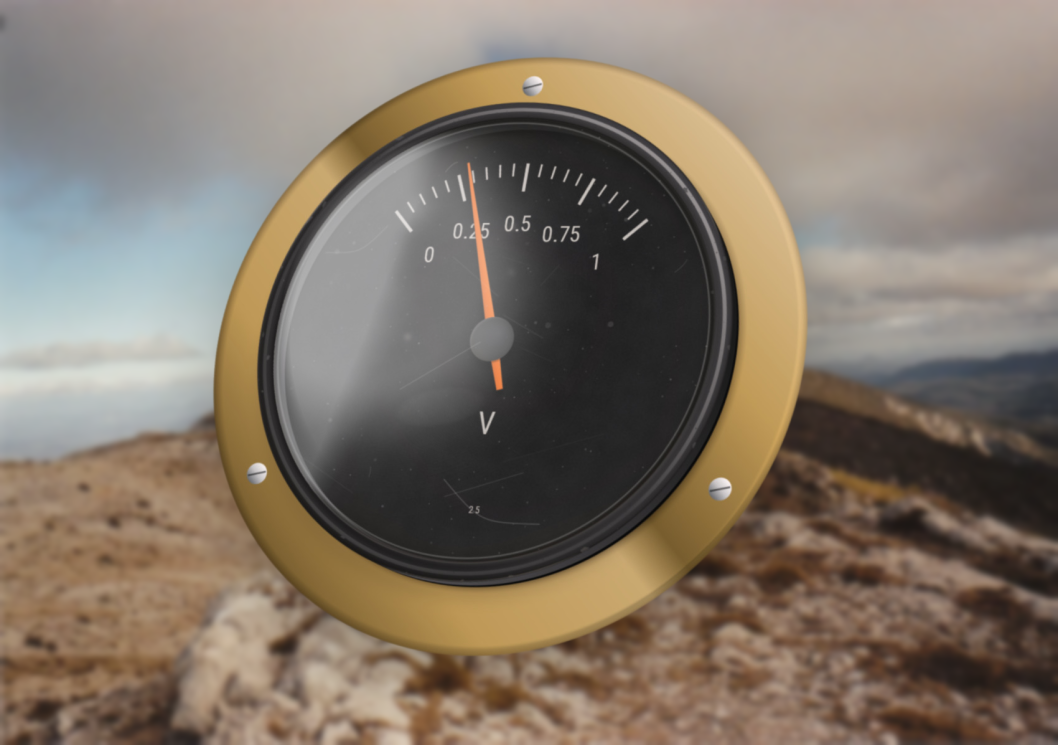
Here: 0.3 V
